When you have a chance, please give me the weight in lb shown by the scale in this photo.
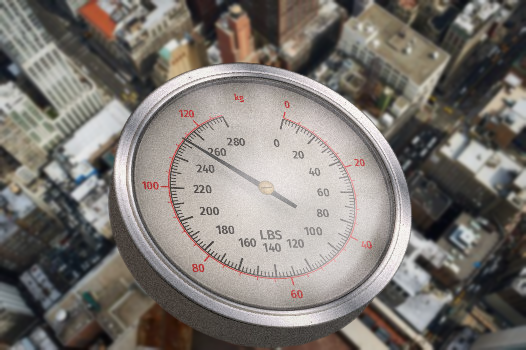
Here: 250 lb
